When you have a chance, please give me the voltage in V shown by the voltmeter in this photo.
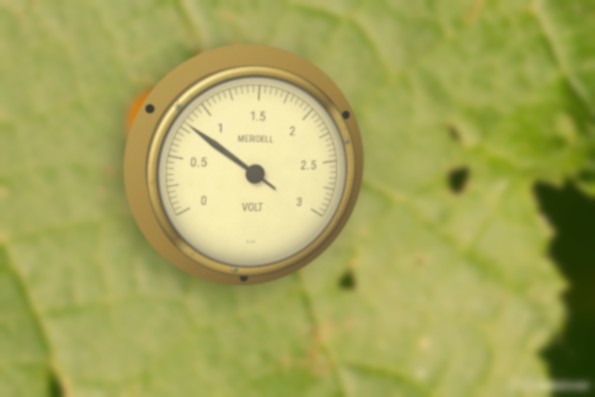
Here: 0.8 V
